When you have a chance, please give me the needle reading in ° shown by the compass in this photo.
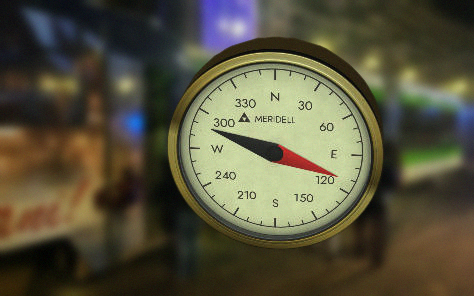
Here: 110 °
